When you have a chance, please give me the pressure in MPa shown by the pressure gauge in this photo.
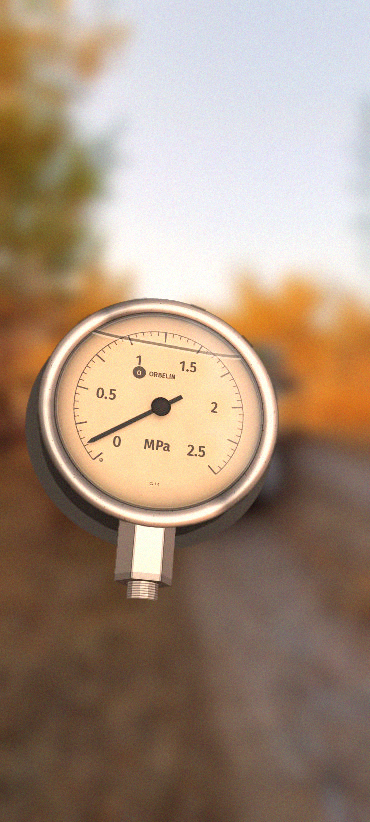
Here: 0.1 MPa
